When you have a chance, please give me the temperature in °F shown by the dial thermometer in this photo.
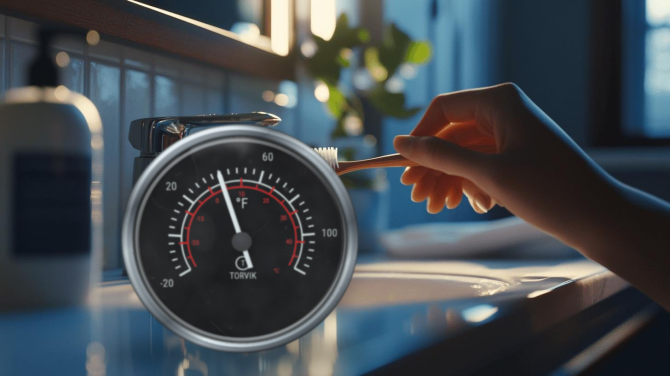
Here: 40 °F
